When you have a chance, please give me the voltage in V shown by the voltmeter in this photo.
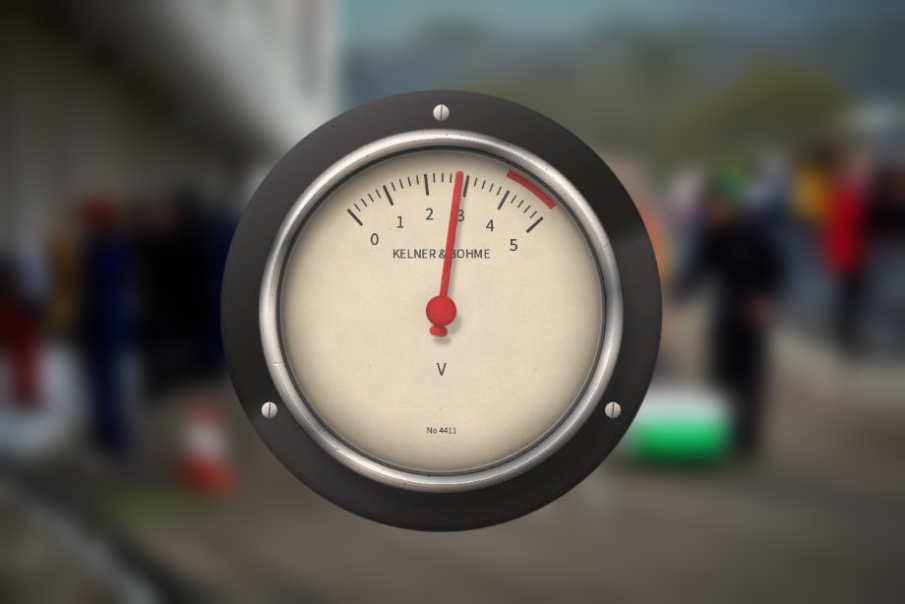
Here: 2.8 V
